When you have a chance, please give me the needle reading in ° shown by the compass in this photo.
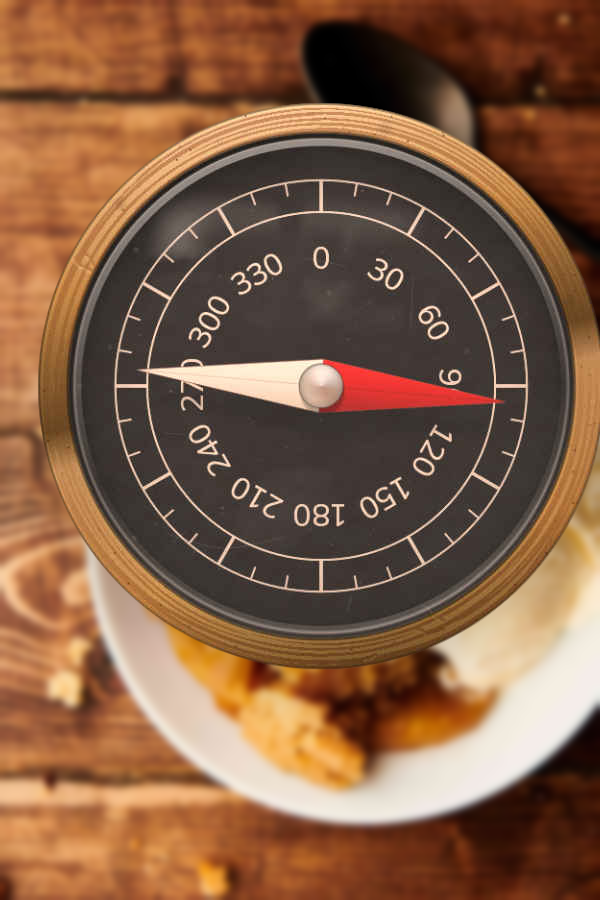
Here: 95 °
